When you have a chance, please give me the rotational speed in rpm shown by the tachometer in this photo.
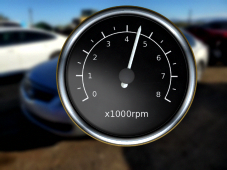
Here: 4500 rpm
